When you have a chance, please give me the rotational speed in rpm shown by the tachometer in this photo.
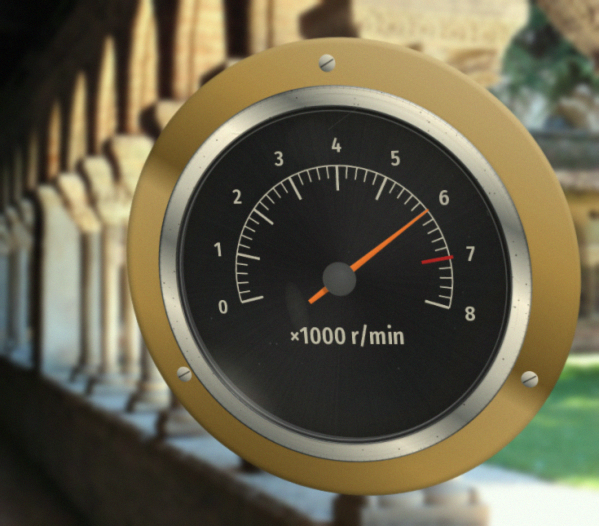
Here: 6000 rpm
